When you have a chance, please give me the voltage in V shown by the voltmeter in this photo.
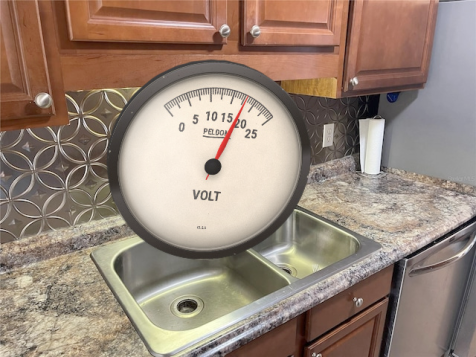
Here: 17.5 V
